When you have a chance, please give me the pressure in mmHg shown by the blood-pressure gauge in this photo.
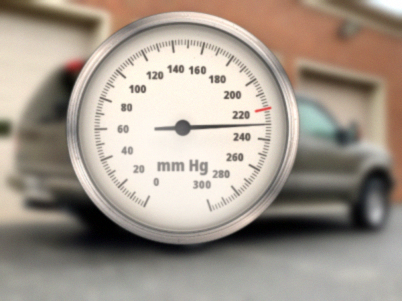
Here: 230 mmHg
